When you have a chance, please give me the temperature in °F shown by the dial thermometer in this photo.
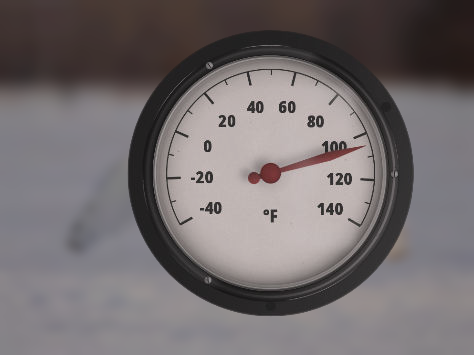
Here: 105 °F
